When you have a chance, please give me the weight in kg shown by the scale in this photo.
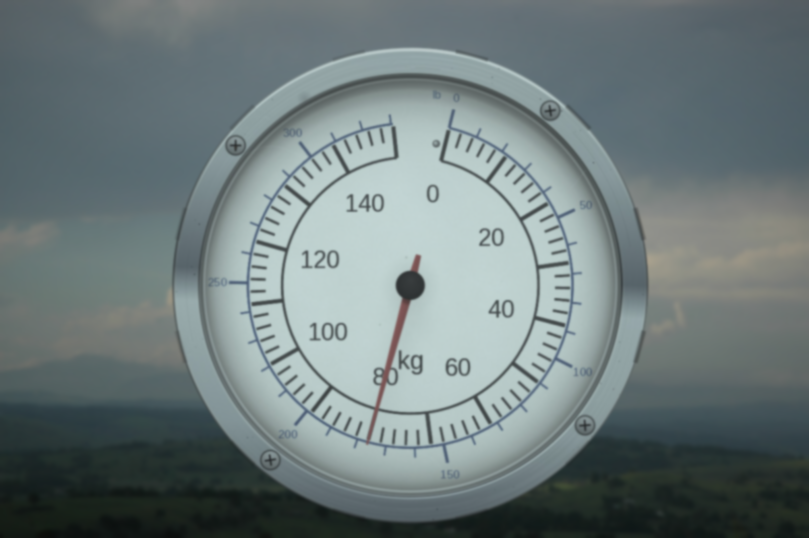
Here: 80 kg
